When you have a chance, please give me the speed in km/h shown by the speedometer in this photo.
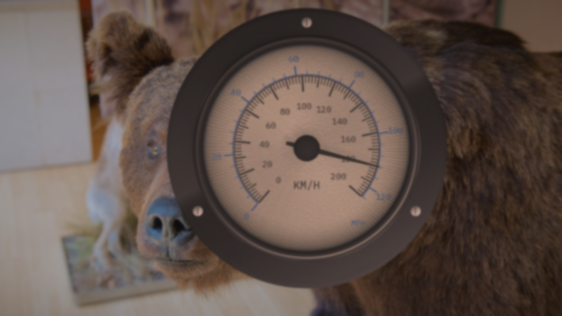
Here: 180 km/h
